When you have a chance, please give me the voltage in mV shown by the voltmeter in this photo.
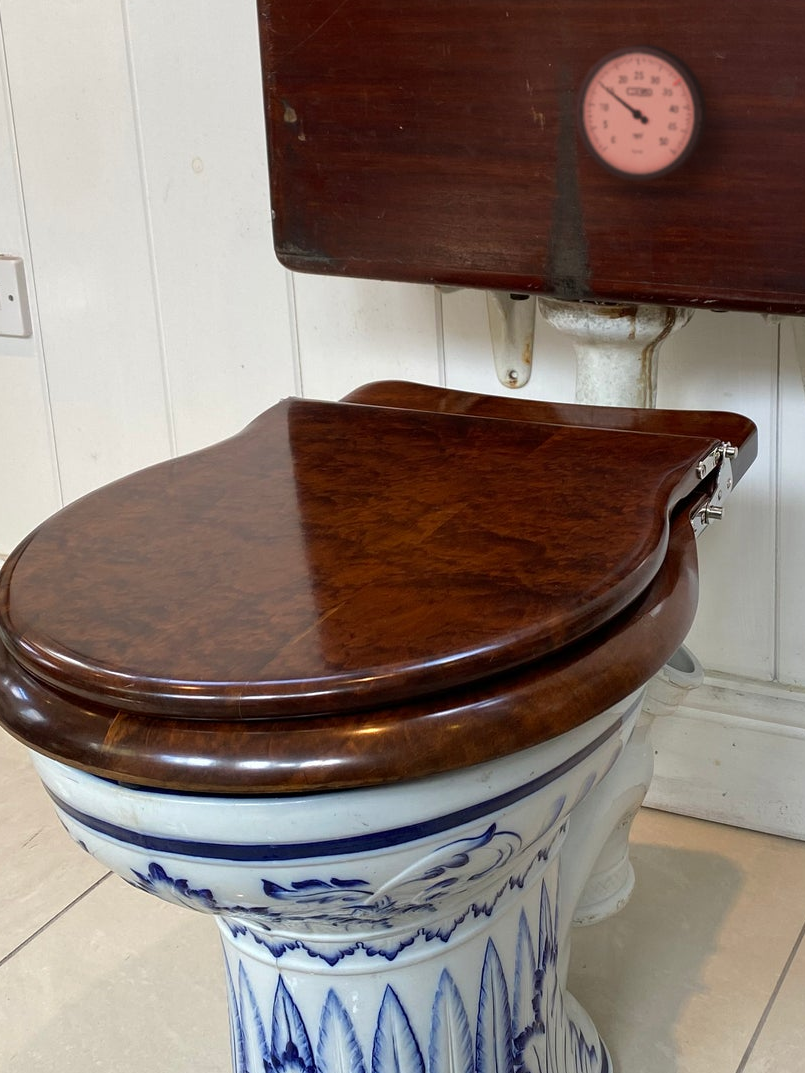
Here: 15 mV
